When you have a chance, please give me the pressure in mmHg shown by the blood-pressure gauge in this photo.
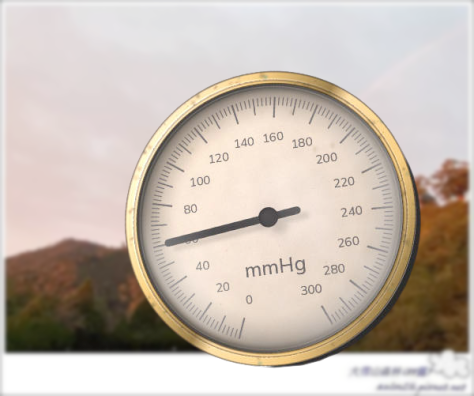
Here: 60 mmHg
